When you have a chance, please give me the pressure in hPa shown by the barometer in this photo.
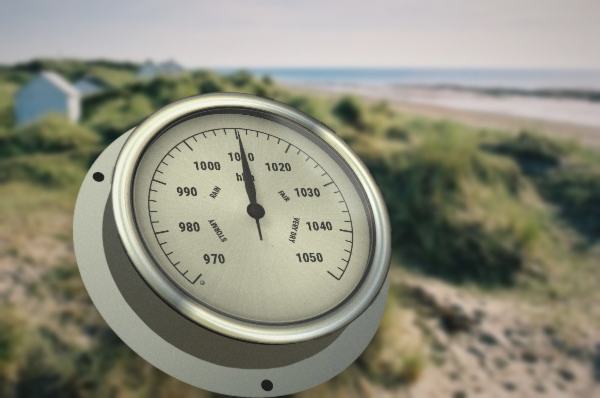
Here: 1010 hPa
